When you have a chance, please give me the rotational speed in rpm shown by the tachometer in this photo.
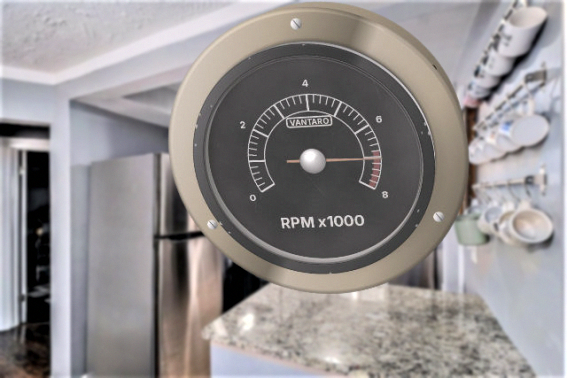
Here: 7000 rpm
